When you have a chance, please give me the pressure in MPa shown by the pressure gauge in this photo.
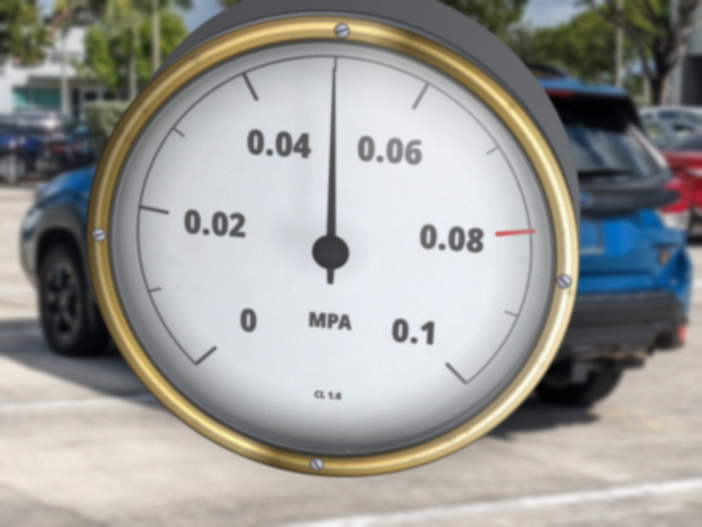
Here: 0.05 MPa
